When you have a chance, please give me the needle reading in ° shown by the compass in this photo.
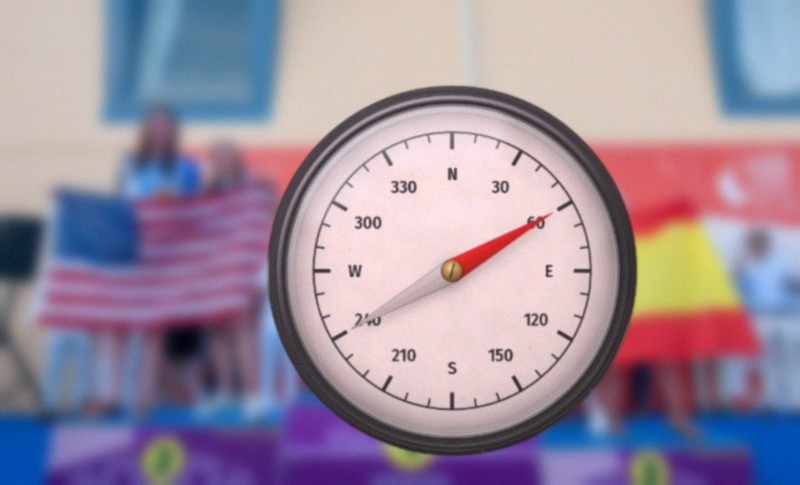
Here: 60 °
